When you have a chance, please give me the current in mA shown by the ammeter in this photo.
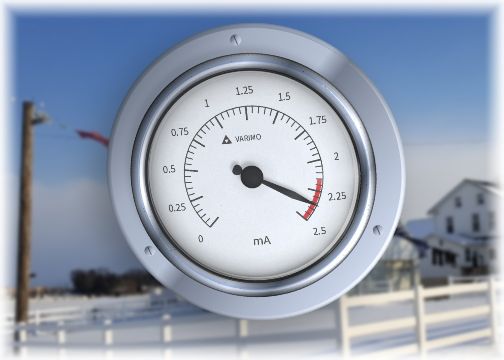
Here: 2.35 mA
